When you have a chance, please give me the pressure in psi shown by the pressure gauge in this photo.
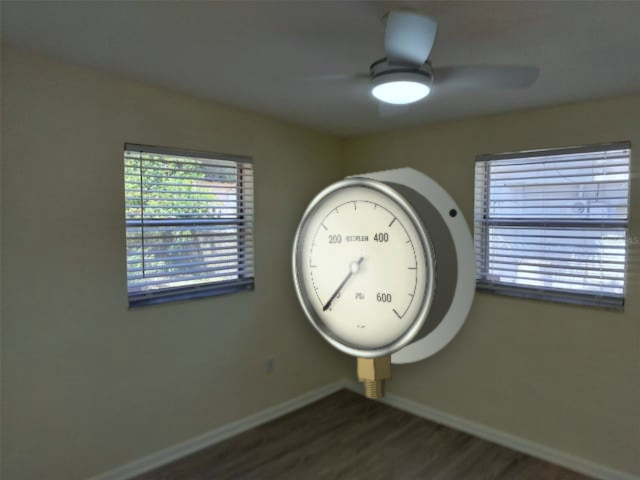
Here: 0 psi
